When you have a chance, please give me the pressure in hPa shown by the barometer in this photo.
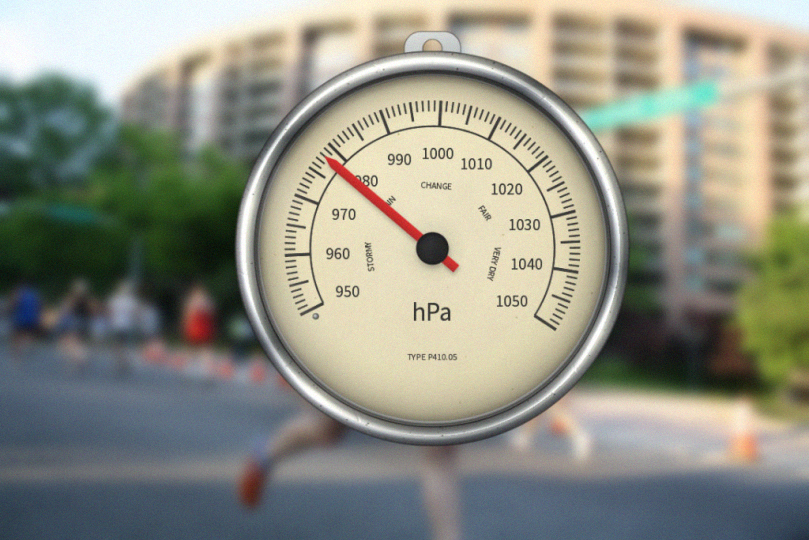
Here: 978 hPa
